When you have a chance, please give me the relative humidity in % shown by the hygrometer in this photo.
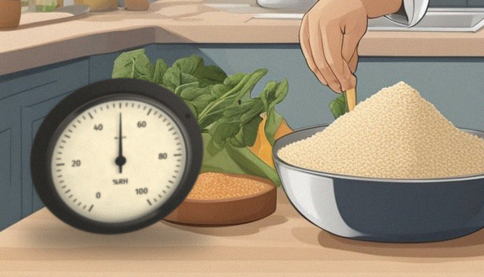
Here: 50 %
